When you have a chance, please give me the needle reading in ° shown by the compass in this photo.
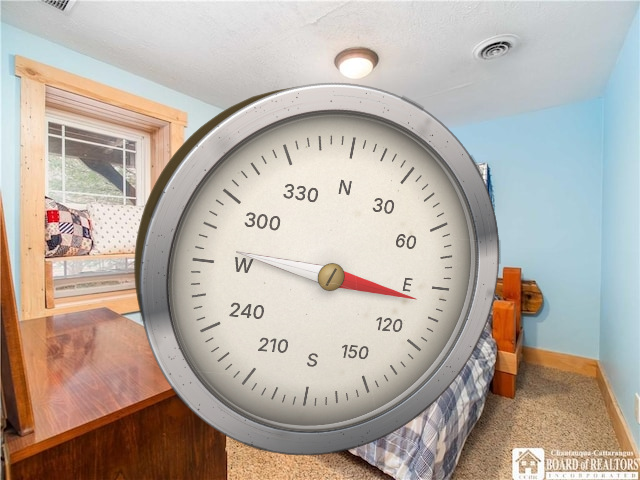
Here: 97.5 °
